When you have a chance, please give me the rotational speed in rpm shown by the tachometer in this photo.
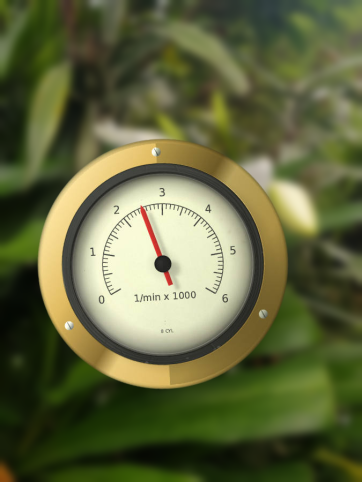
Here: 2500 rpm
